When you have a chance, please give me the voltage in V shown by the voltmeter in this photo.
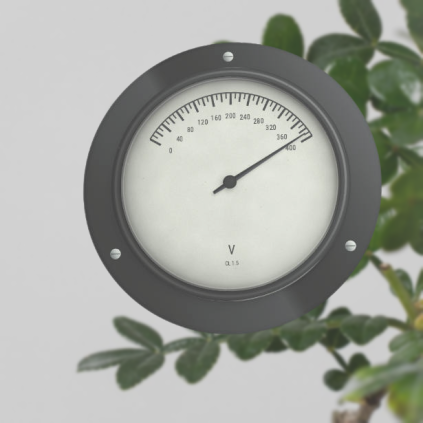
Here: 390 V
